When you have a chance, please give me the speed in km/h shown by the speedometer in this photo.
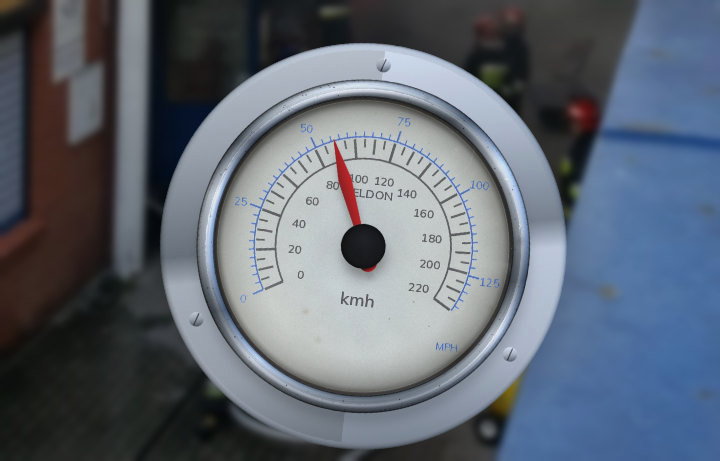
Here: 90 km/h
